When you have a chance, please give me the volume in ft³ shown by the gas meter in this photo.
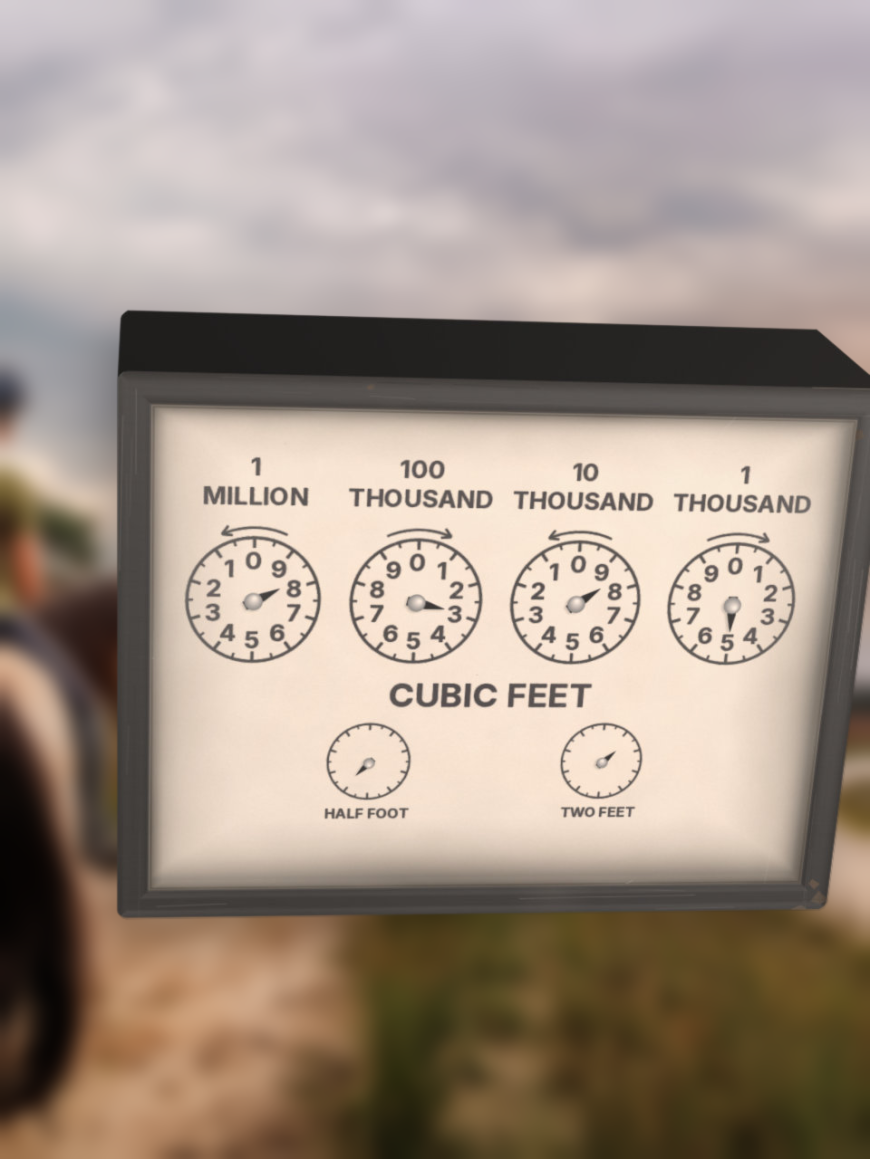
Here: 828500 ft³
